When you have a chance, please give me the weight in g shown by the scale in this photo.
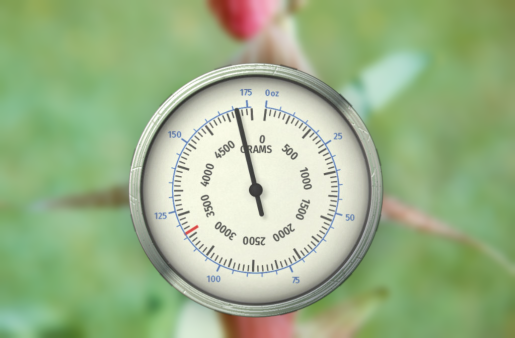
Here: 4850 g
